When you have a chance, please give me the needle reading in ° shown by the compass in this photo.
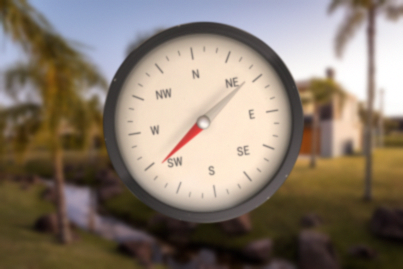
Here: 235 °
